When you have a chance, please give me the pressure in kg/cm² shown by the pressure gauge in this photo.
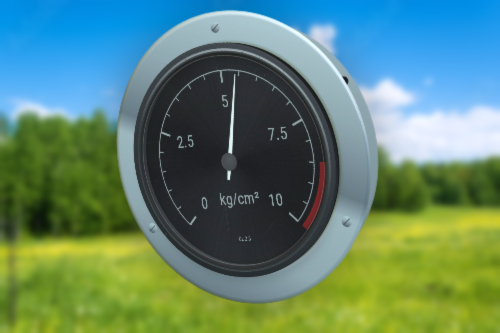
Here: 5.5 kg/cm²
